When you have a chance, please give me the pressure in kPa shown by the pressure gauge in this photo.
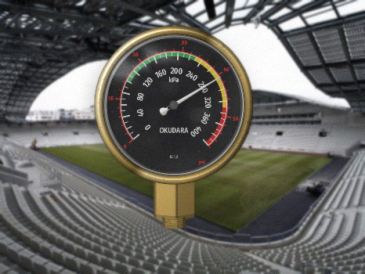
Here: 280 kPa
